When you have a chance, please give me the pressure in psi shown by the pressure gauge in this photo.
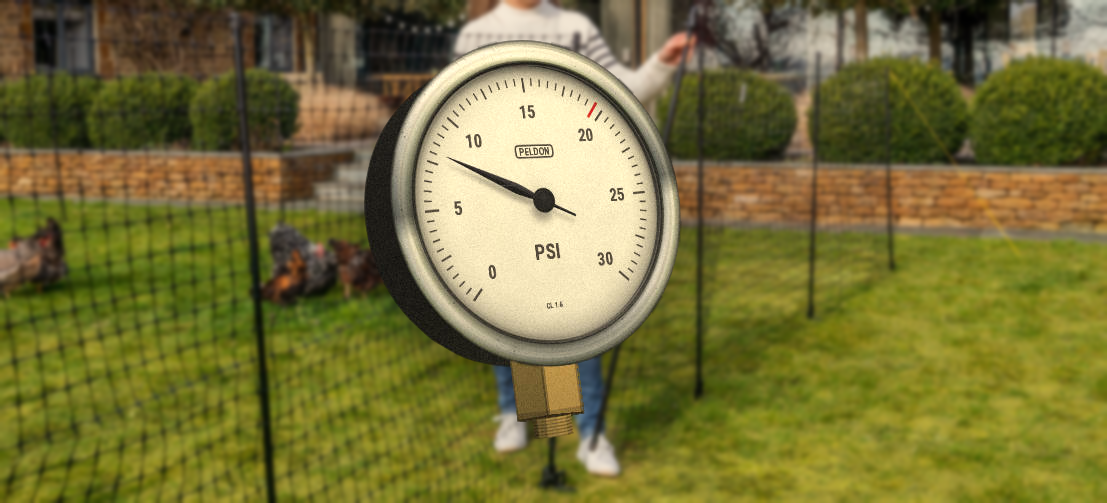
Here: 8 psi
